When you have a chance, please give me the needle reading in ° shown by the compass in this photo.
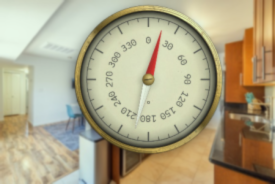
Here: 15 °
